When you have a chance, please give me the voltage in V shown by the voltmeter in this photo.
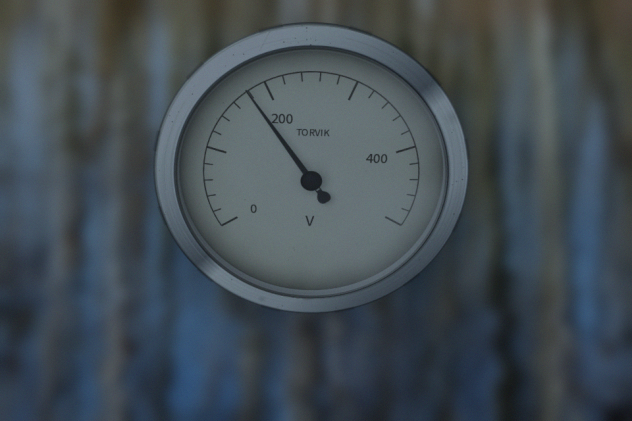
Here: 180 V
